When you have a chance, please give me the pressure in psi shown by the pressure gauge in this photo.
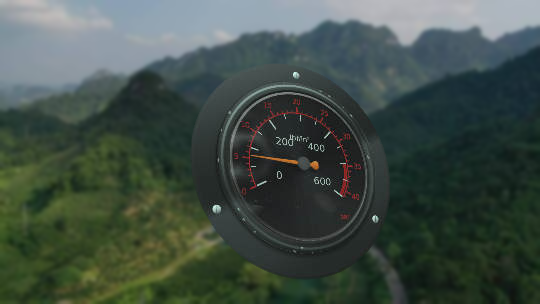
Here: 75 psi
